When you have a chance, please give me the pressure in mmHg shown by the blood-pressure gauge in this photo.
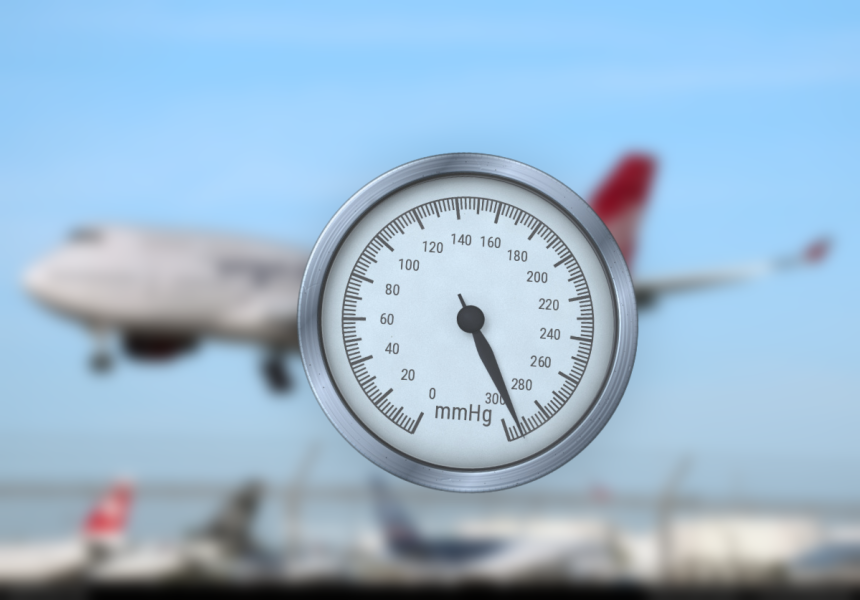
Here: 294 mmHg
